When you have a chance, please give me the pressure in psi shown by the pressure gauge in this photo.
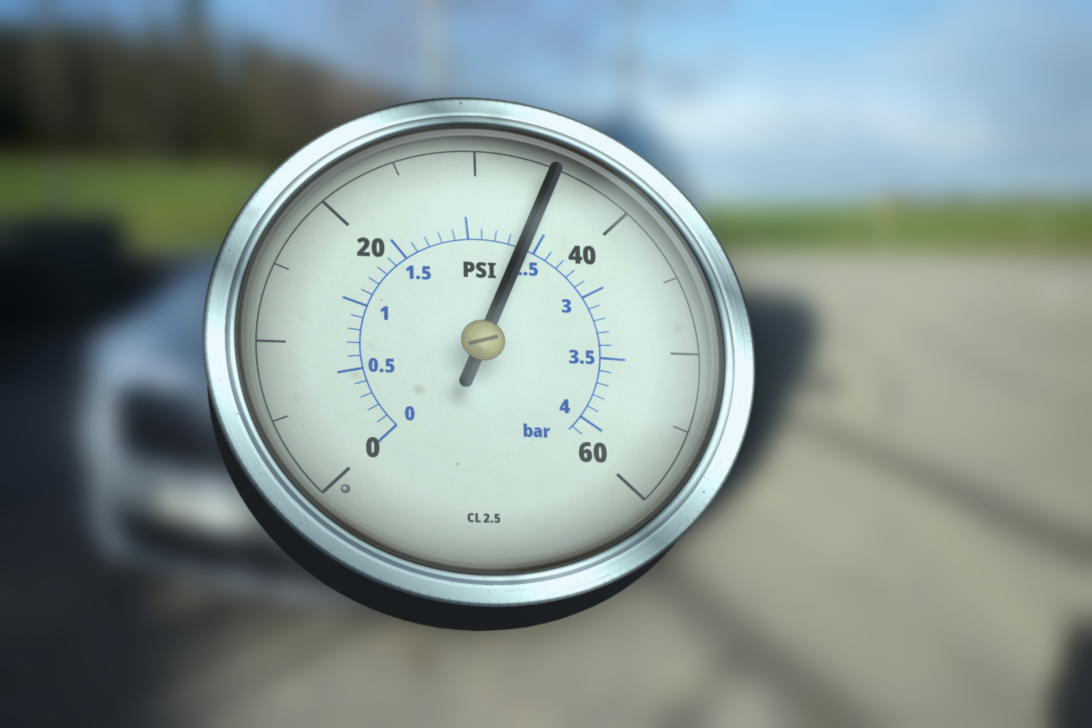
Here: 35 psi
